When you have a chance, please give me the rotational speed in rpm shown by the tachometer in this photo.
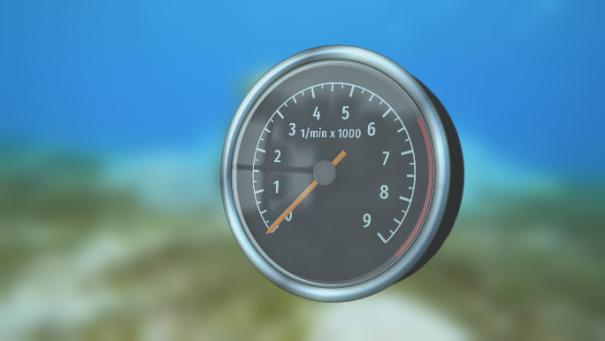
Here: 0 rpm
